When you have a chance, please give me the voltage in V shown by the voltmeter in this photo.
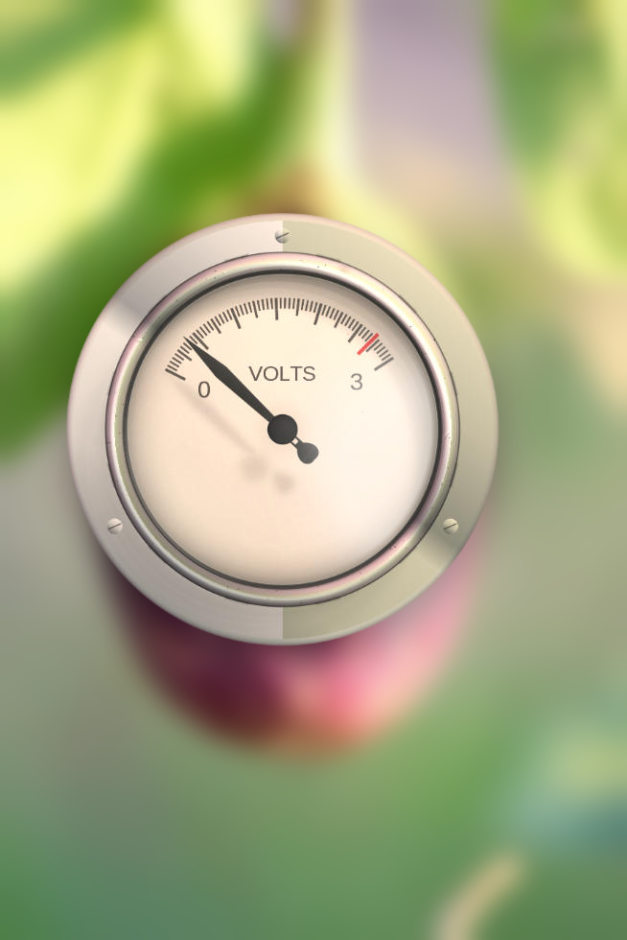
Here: 0.4 V
